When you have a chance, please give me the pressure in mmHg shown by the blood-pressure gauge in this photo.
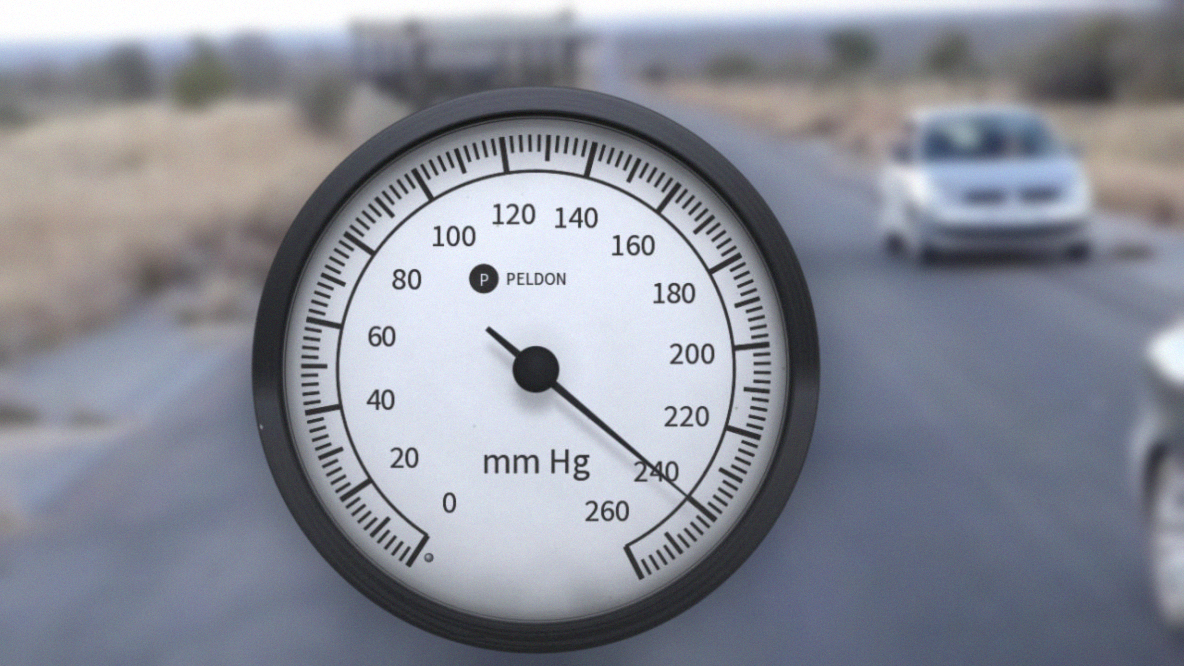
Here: 240 mmHg
